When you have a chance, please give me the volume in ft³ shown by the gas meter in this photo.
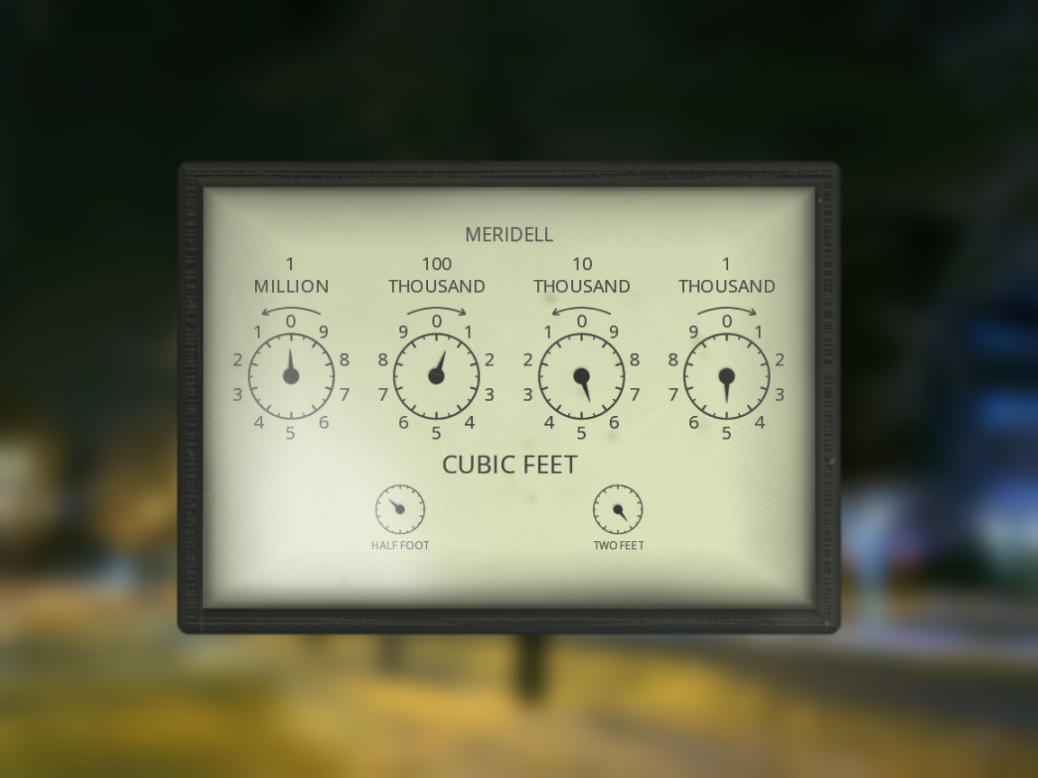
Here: 5500 ft³
